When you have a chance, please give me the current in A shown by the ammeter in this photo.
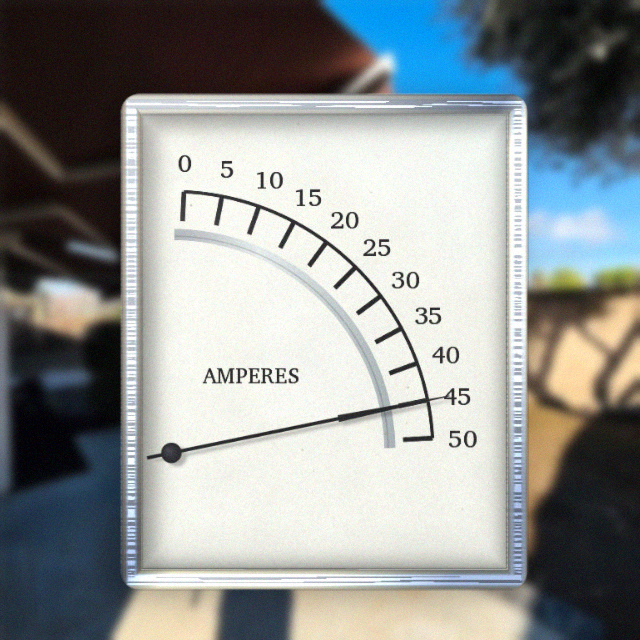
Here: 45 A
